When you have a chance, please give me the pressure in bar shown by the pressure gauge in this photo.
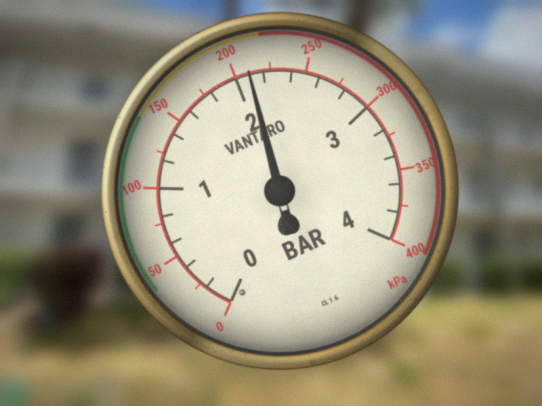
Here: 2.1 bar
